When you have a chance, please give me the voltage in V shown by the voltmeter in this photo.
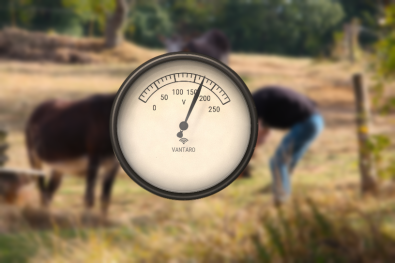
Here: 170 V
